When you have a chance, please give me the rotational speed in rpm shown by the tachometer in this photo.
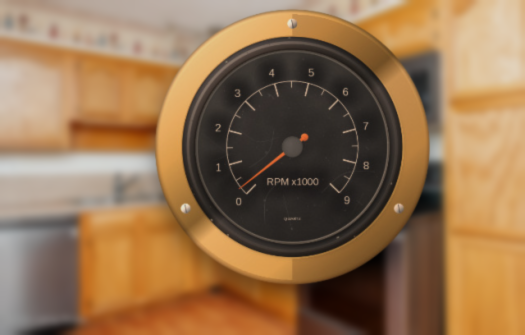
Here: 250 rpm
